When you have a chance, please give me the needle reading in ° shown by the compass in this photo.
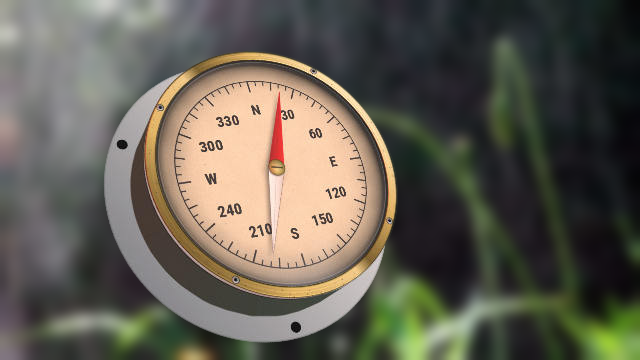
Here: 20 °
